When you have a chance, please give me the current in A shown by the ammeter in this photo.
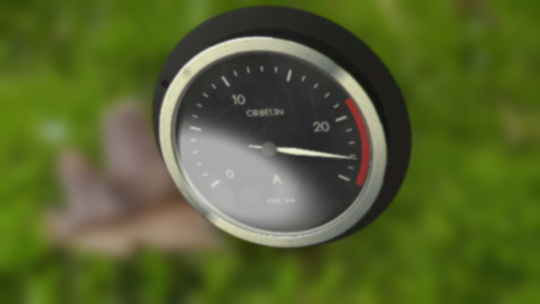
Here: 23 A
